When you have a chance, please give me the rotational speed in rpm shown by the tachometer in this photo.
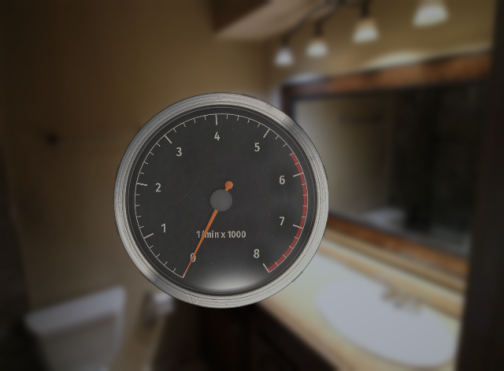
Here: 0 rpm
